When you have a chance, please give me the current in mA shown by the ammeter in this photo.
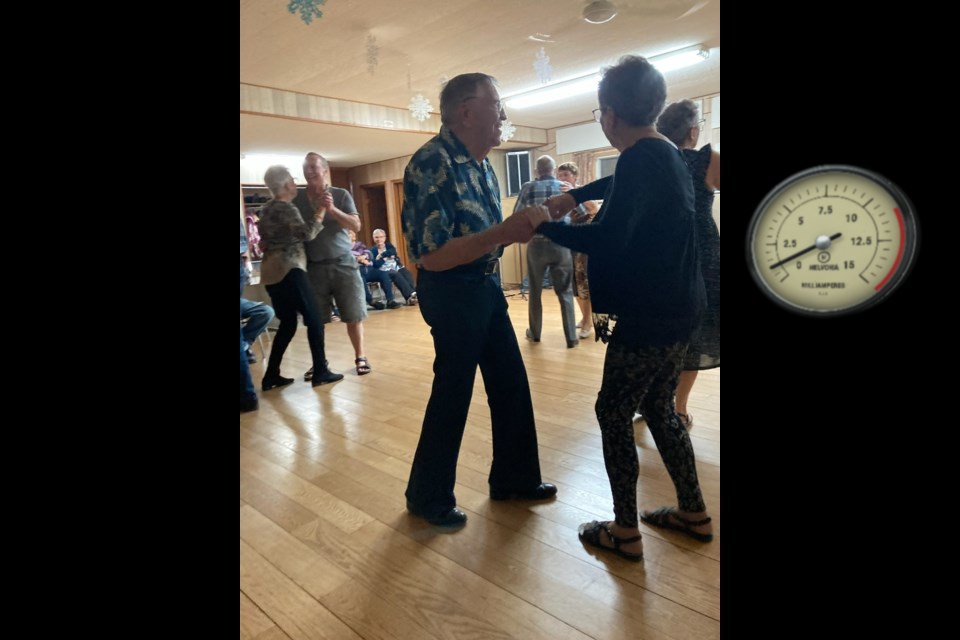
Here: 1 mA
